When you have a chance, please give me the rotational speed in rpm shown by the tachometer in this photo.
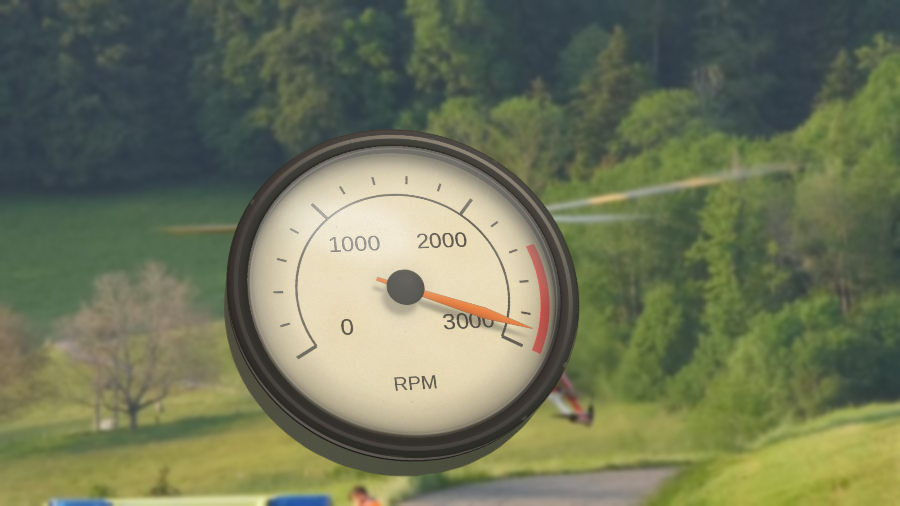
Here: 2900 rpm
